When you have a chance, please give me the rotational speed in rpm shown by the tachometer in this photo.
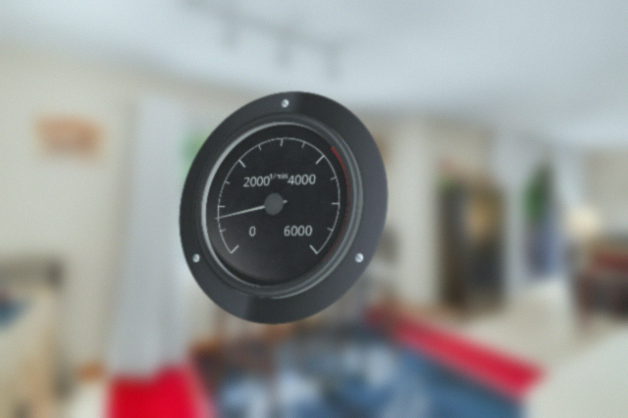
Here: 750 rpm
